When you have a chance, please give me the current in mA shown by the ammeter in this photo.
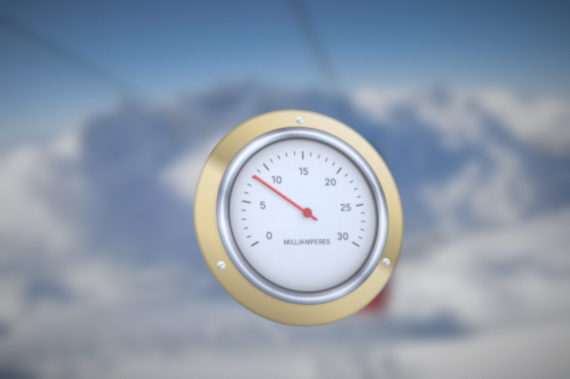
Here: 8 mA
